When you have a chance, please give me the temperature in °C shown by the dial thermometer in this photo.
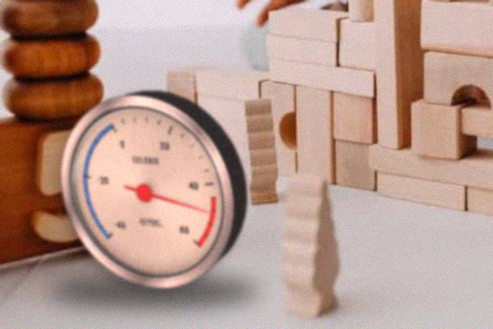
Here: 48 °C
